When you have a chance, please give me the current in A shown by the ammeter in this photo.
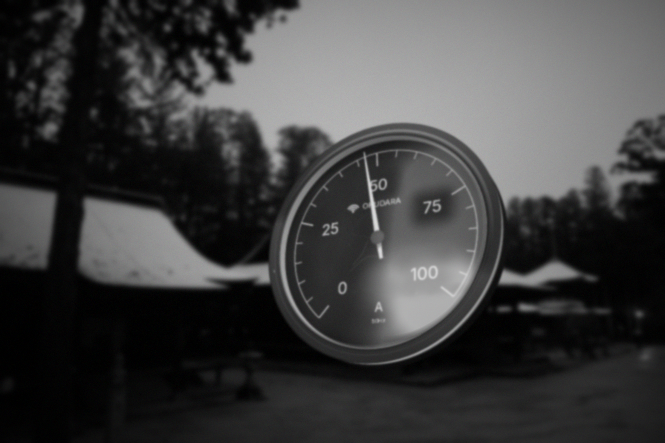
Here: 47.5 A
